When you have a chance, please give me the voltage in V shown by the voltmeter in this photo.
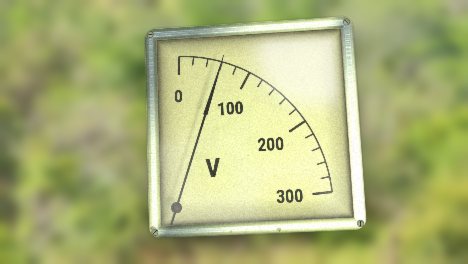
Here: 60 V
